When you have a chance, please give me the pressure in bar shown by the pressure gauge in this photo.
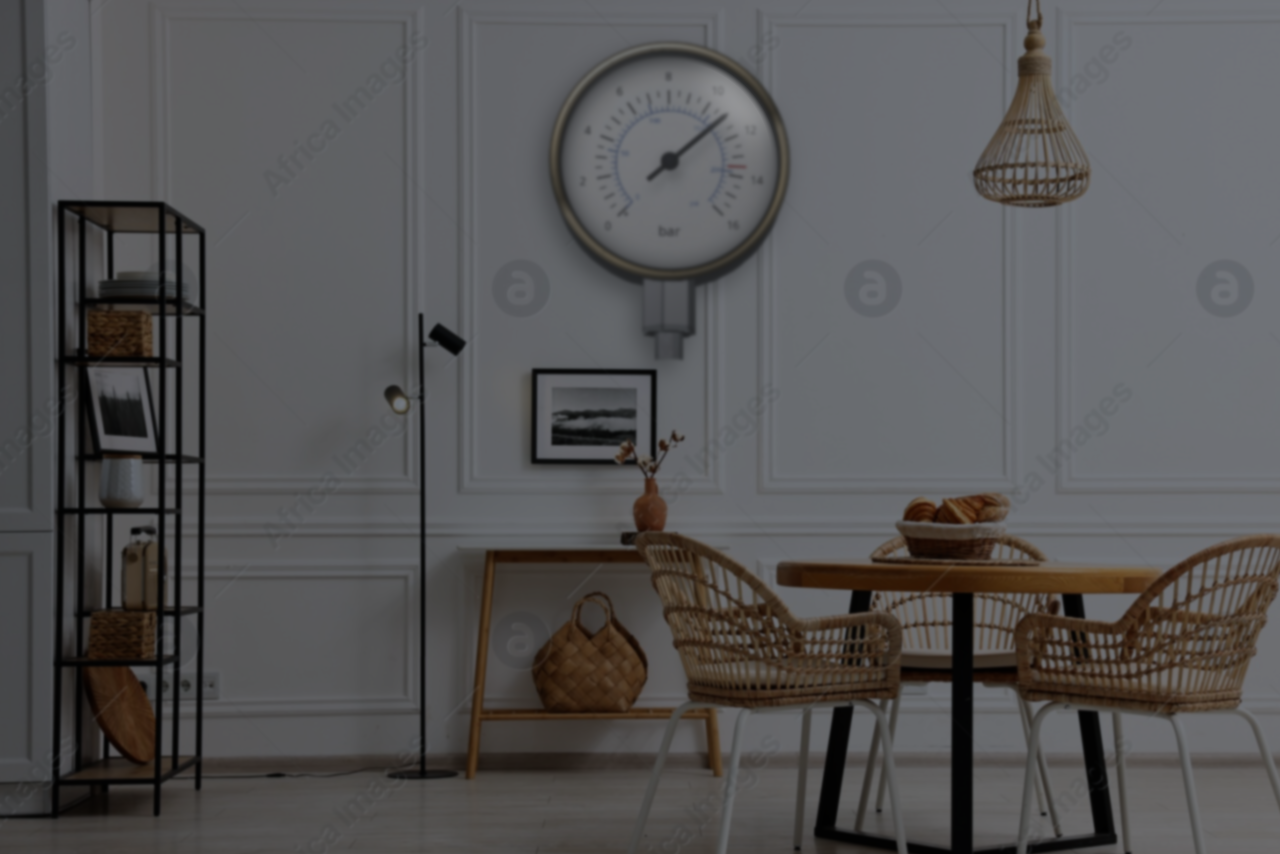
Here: 11 bar
